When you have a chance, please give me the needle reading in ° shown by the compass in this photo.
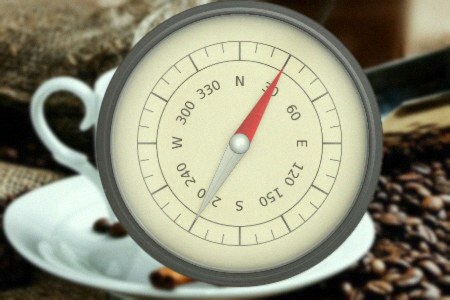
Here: 30 °
